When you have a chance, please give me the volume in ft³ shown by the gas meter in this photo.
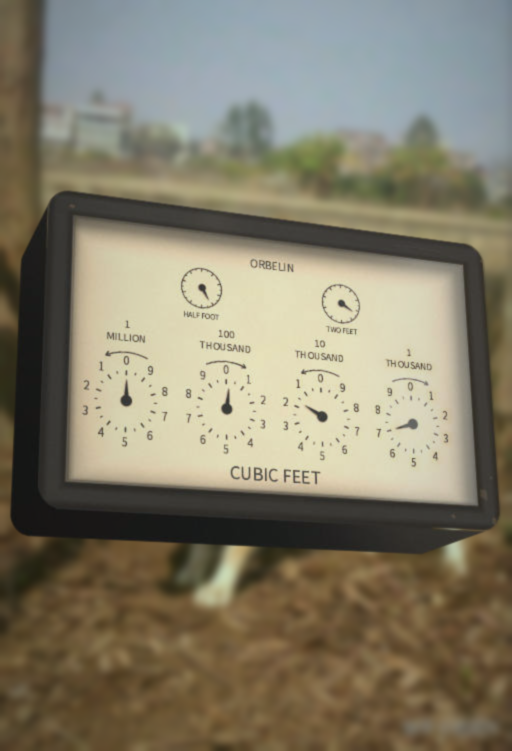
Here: 1700 ft³
